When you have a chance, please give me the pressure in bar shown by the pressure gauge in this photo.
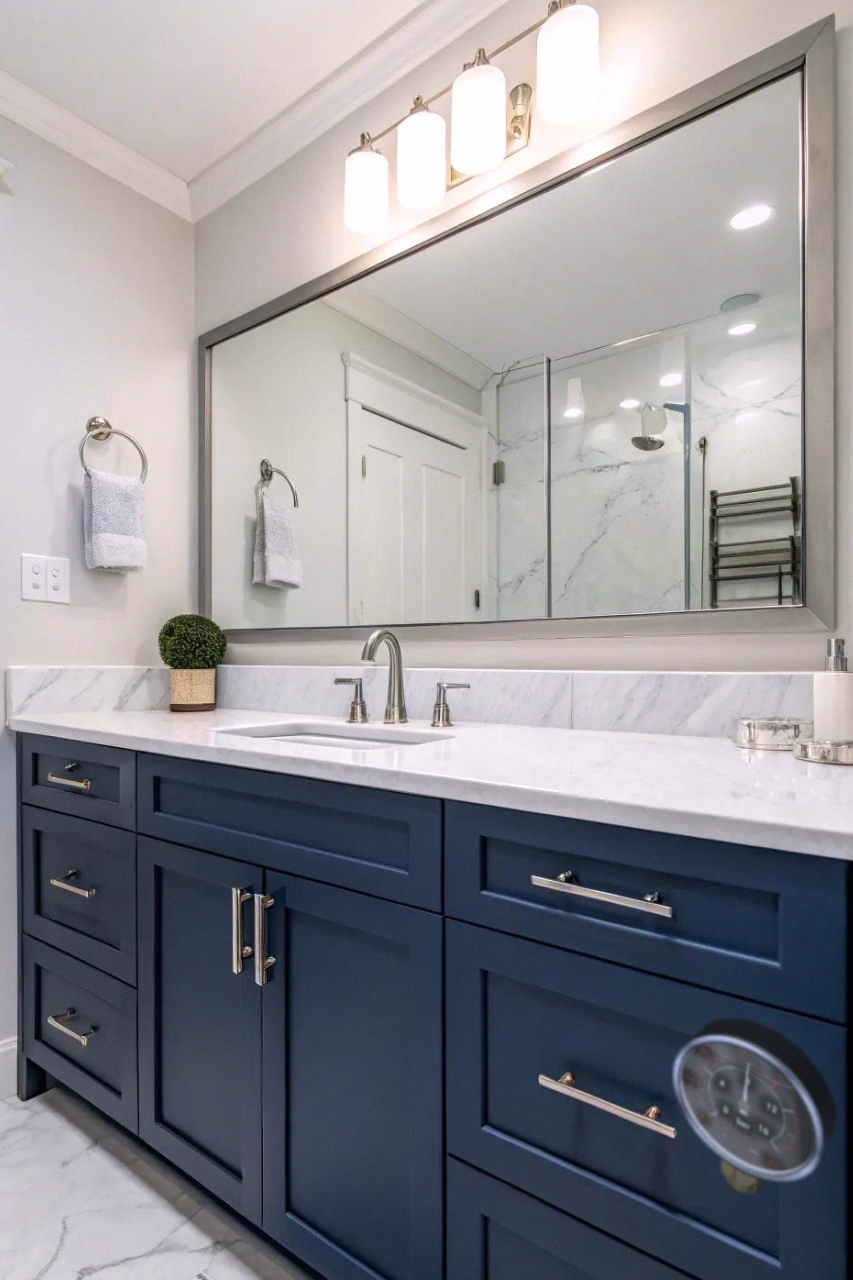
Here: 8 bar
